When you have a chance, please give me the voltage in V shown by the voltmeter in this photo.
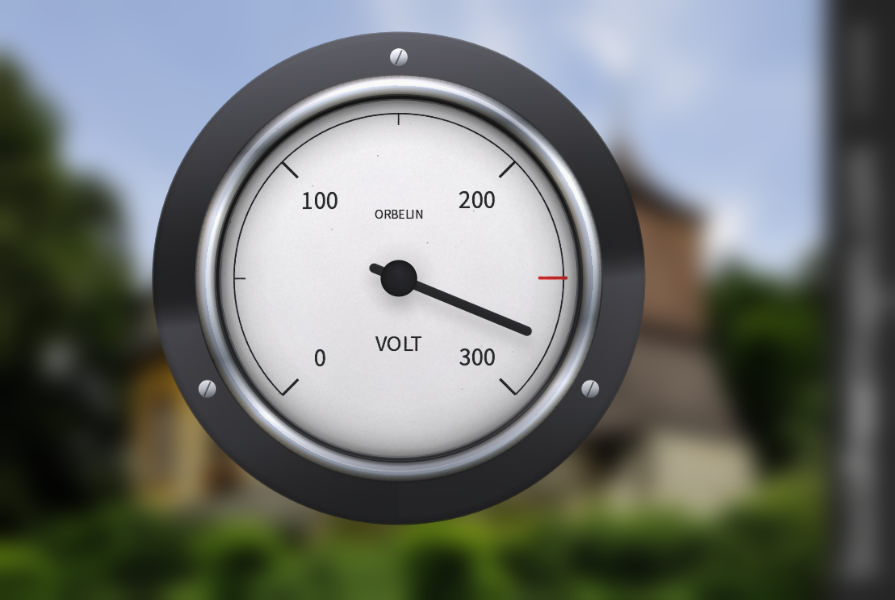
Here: 275 V
